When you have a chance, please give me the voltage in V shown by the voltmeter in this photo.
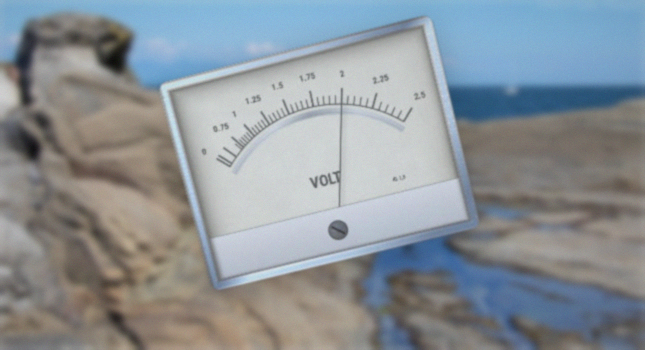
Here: 2 V
